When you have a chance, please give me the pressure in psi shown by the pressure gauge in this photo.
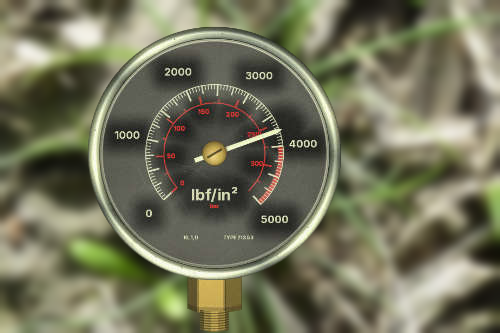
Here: 3750 psi
